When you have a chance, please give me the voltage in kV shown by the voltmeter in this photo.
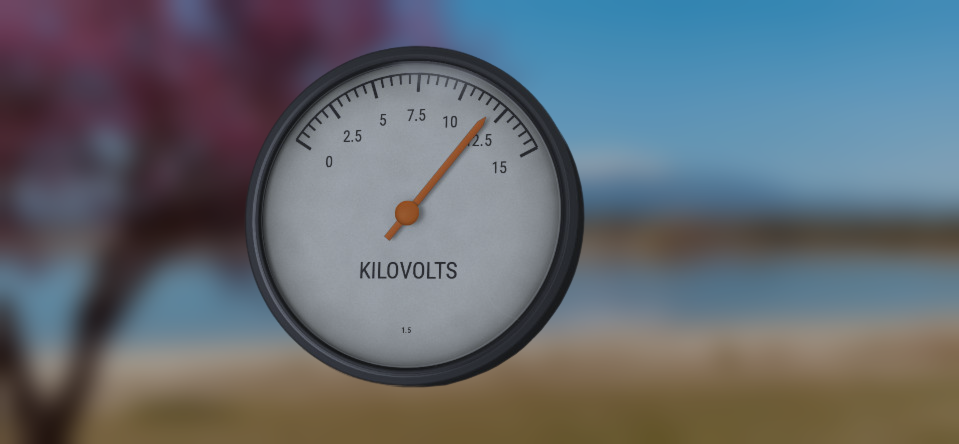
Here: 12 kV
